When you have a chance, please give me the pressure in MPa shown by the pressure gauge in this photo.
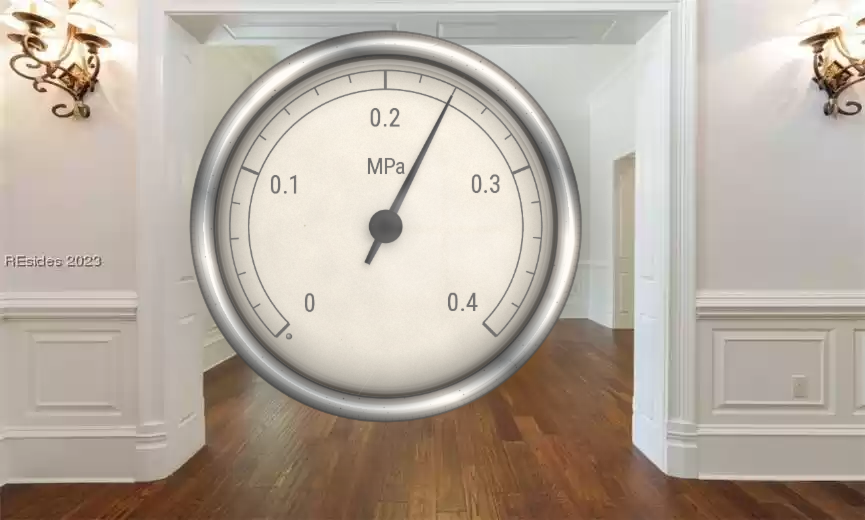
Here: 0.24 MPa
